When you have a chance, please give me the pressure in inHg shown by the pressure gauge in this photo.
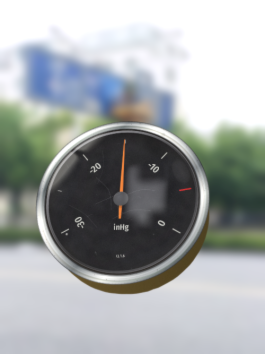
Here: -15 inHg
